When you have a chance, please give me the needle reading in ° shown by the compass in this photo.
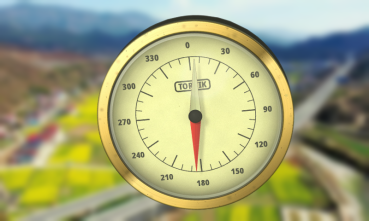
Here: 185 °
